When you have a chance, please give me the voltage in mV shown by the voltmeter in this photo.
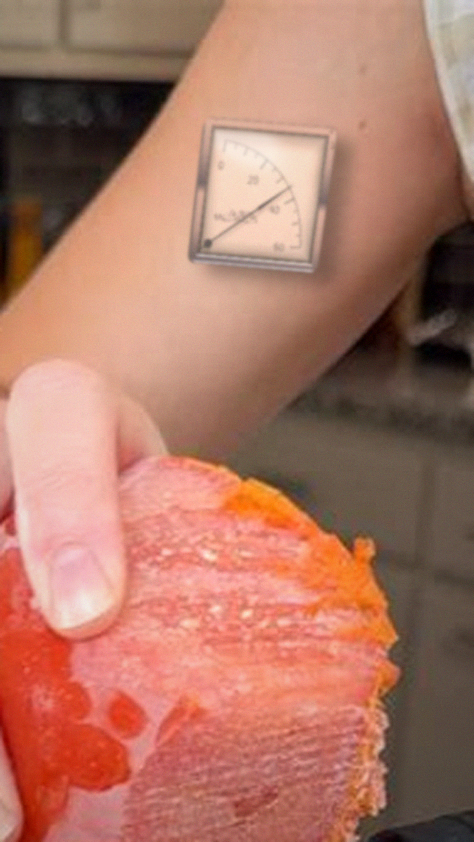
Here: 35 mV
